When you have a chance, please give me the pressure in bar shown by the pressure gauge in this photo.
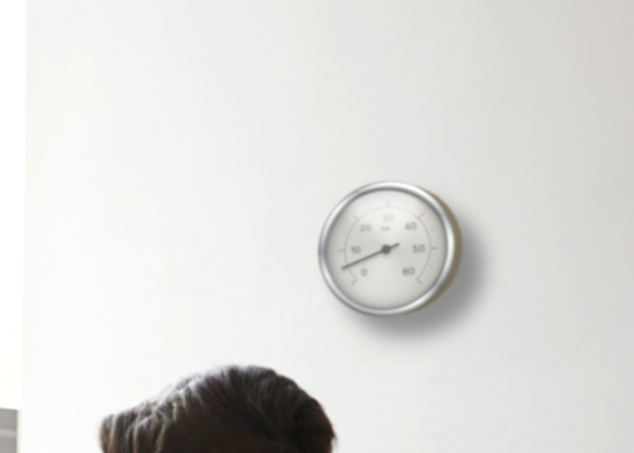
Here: 5 bar
